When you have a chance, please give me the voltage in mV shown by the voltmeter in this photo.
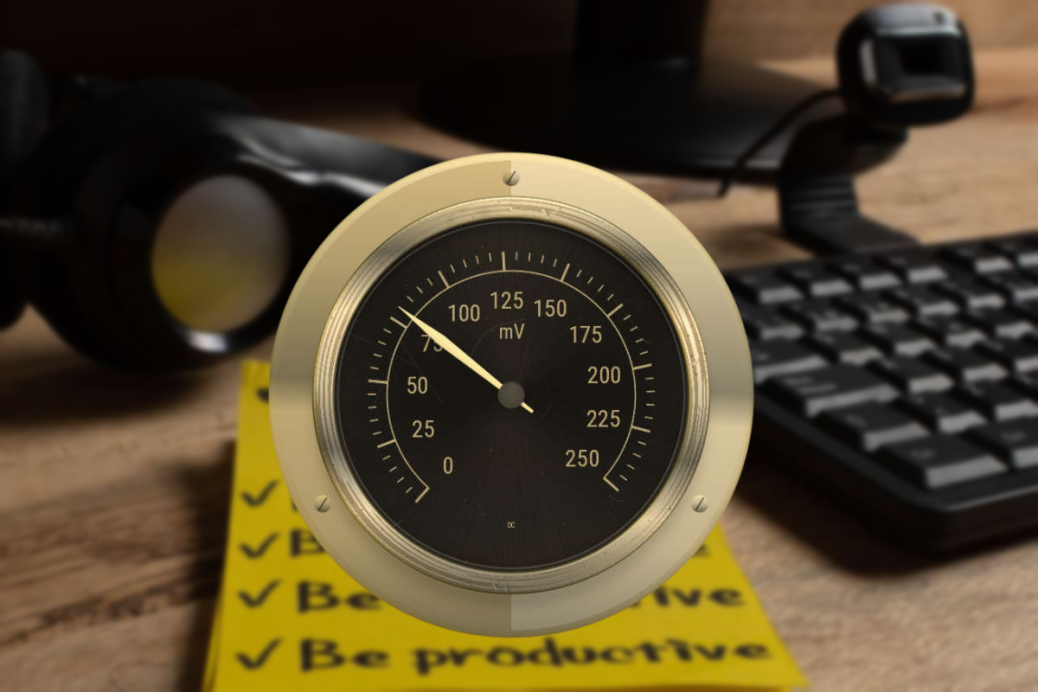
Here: 80 mV
